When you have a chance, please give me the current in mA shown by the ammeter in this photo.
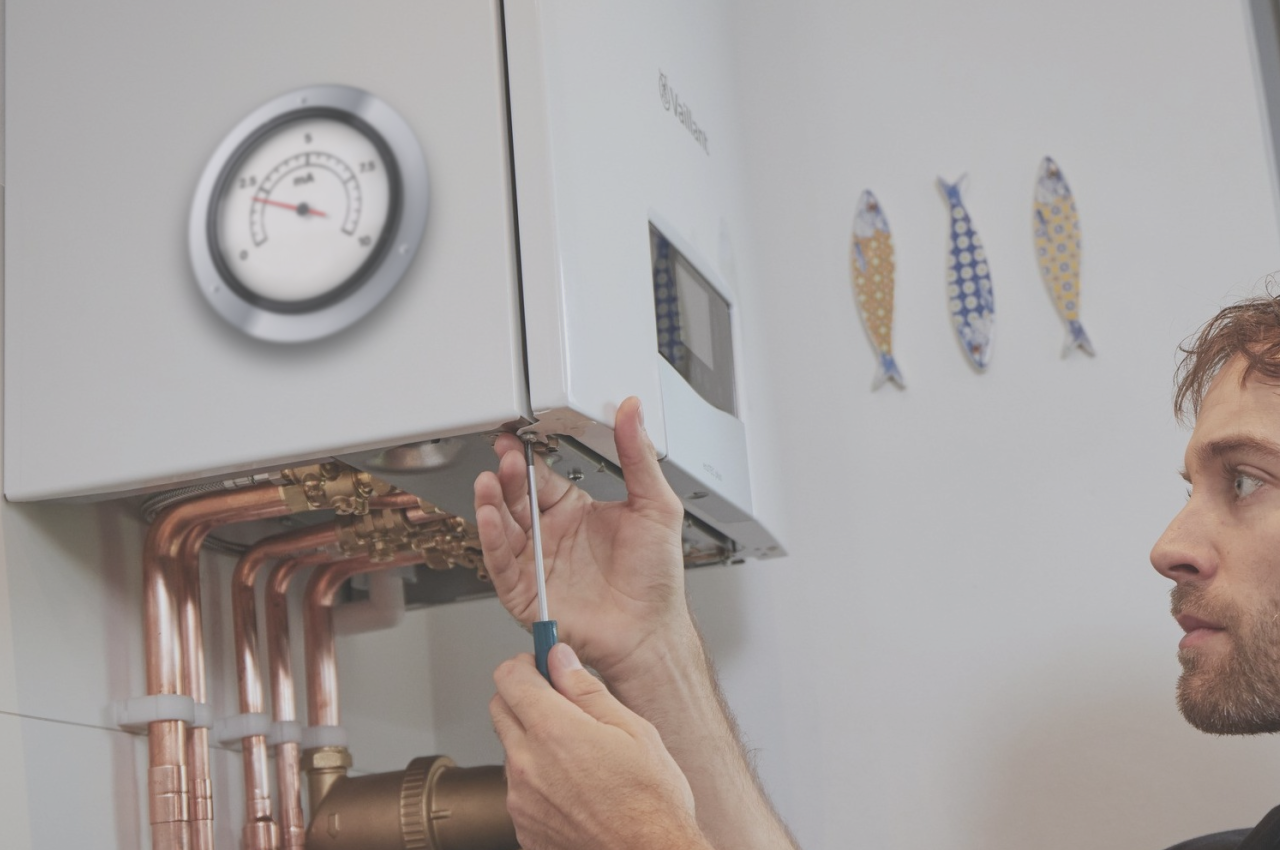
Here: 2 mA
